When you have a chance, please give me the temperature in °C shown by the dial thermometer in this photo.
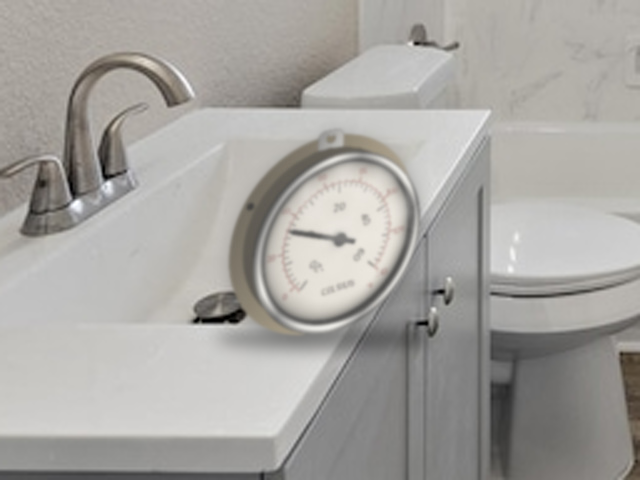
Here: 0 °C
